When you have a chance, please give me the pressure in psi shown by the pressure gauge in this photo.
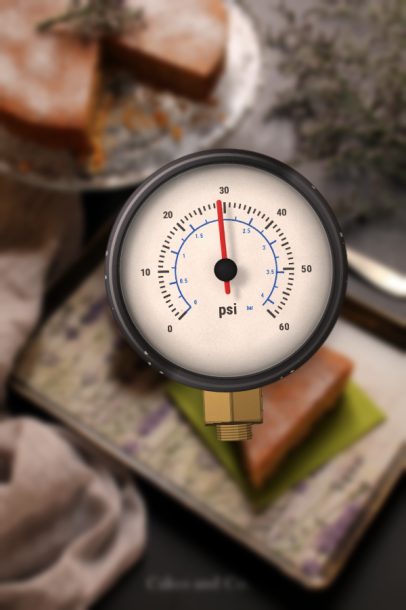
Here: 29 psi
